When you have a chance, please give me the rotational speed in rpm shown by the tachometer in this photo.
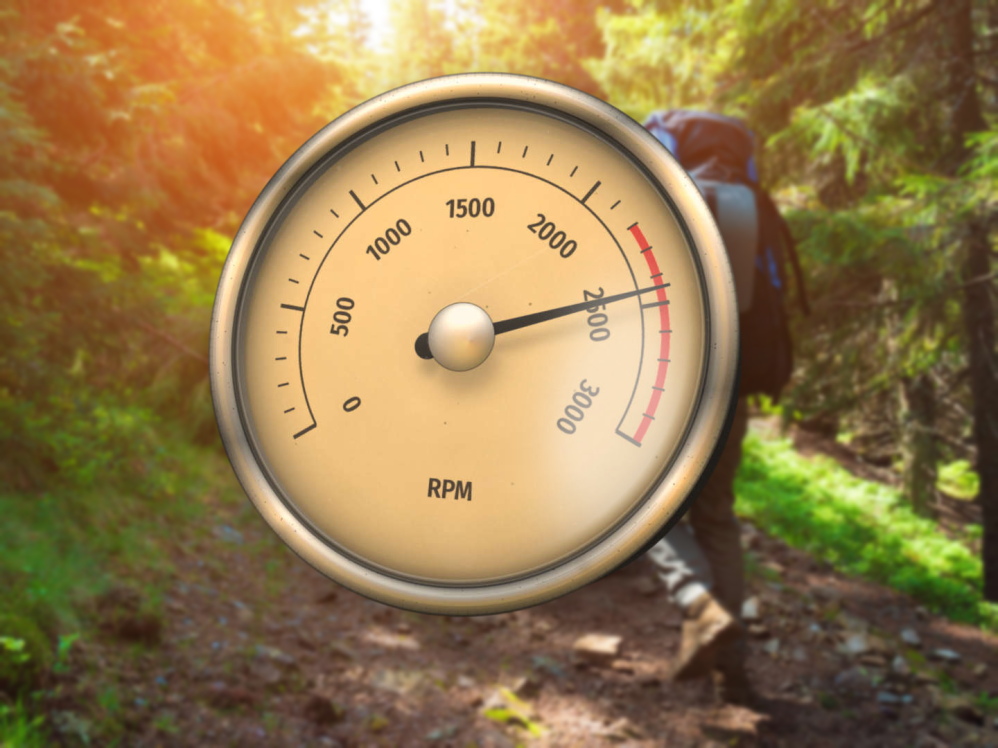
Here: 2450 rpm
